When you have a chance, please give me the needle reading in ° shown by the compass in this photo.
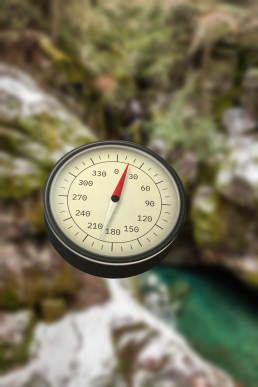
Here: 15 °
